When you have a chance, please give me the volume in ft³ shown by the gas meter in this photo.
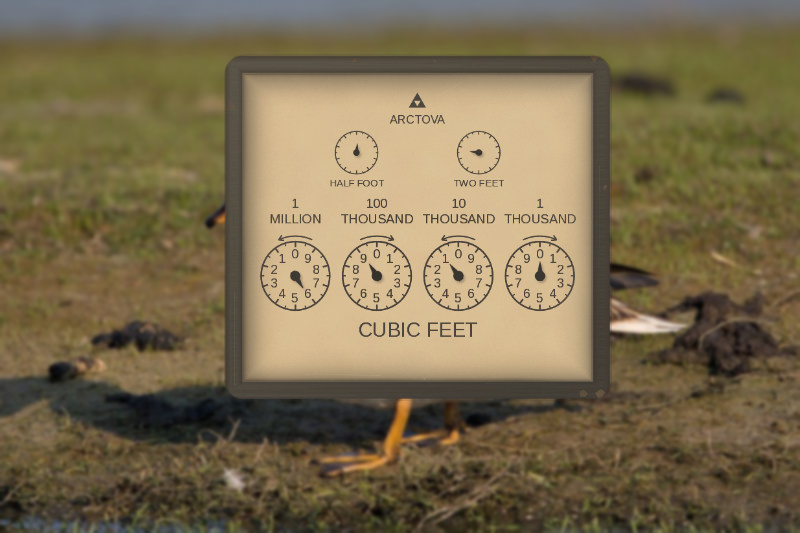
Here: 591000 ft³
